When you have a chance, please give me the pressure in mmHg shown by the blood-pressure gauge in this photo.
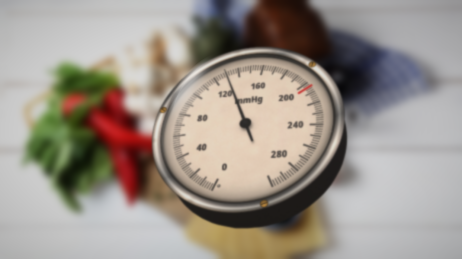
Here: 130 mmHg
